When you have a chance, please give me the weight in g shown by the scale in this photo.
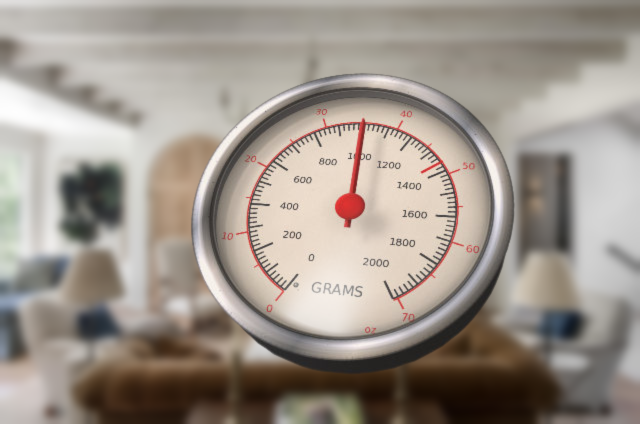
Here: 1000 g
